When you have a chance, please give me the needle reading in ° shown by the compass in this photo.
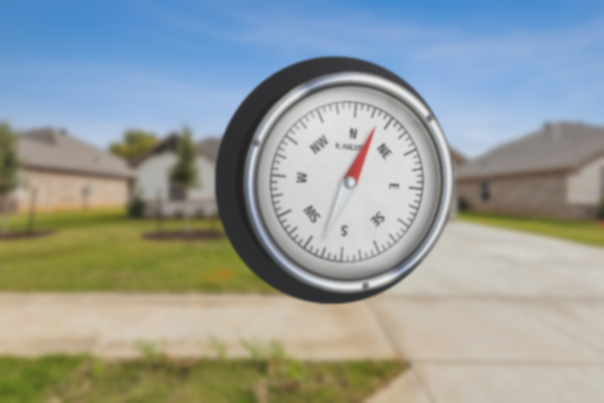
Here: 20 °
